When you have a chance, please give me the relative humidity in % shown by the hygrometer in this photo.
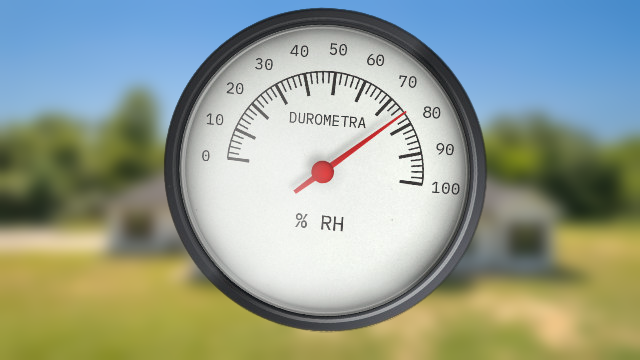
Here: 76 %
